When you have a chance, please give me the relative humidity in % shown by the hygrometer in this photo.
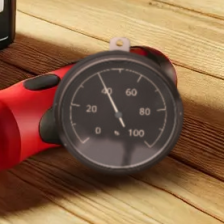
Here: 40 %
